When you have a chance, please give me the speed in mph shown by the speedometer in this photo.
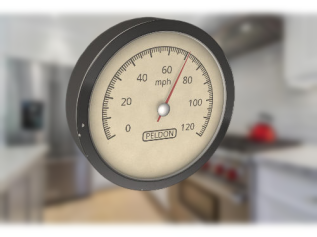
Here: 70 mph
